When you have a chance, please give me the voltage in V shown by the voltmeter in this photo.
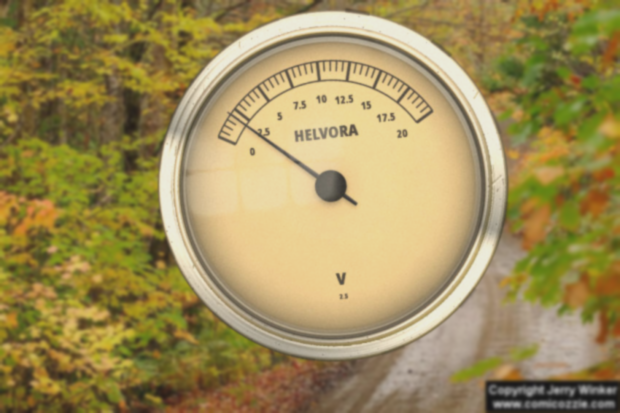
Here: 2 V
